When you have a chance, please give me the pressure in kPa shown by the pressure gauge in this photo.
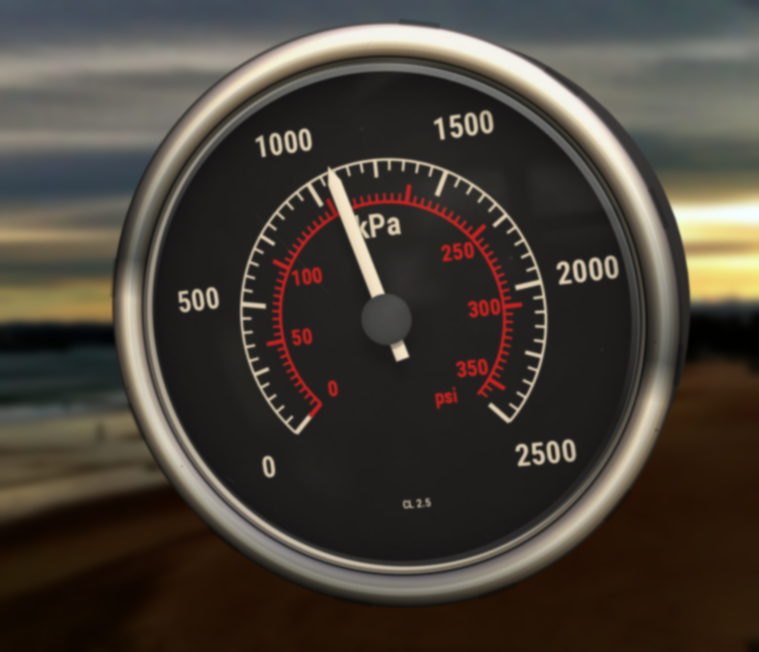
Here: 1100 kPa
